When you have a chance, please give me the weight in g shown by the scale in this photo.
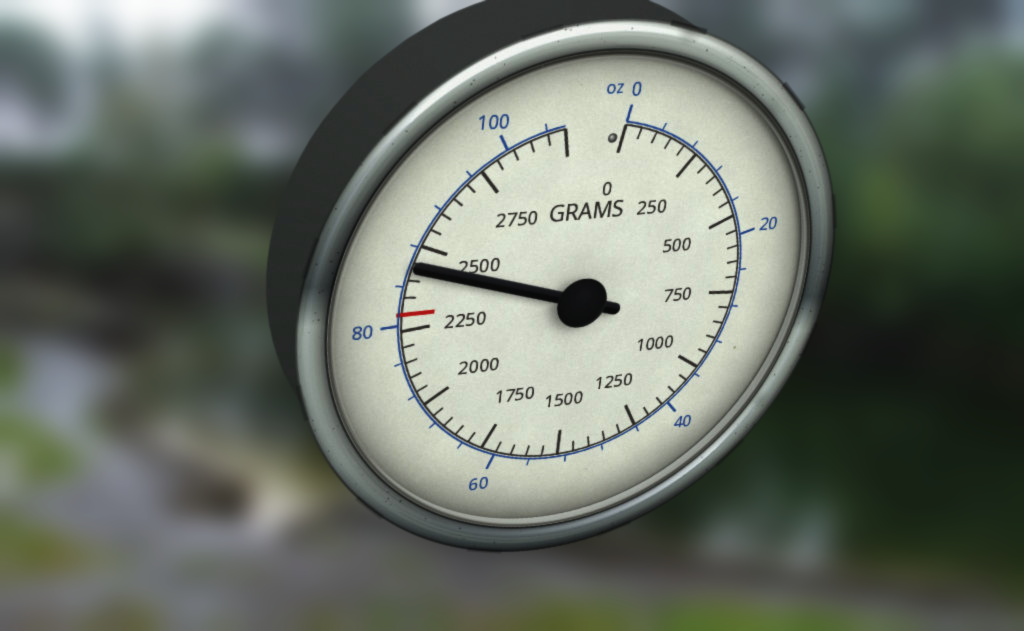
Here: 2450 g
